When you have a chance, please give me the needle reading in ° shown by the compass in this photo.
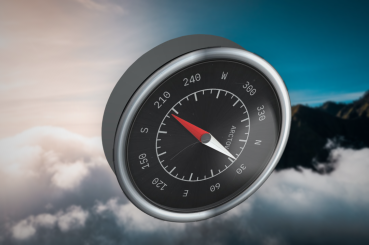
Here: 205 °
